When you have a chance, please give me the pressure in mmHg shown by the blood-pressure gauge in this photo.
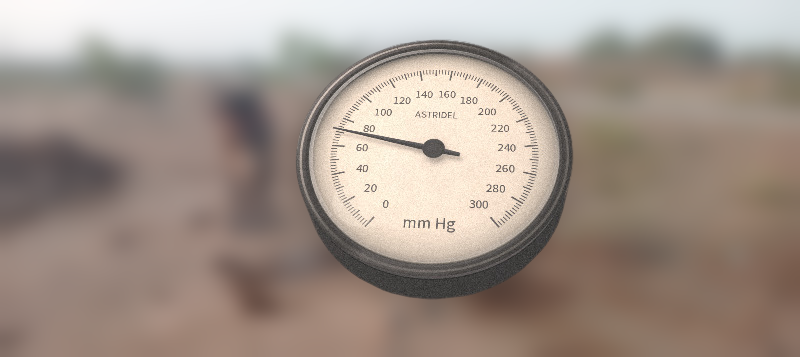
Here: 70 mmHg
